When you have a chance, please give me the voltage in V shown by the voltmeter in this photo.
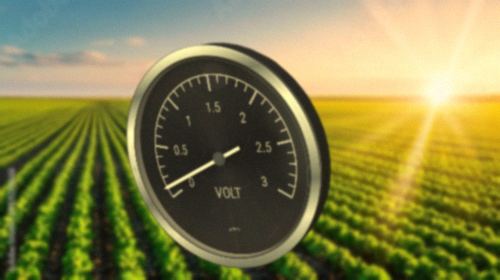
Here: 0.1 V
